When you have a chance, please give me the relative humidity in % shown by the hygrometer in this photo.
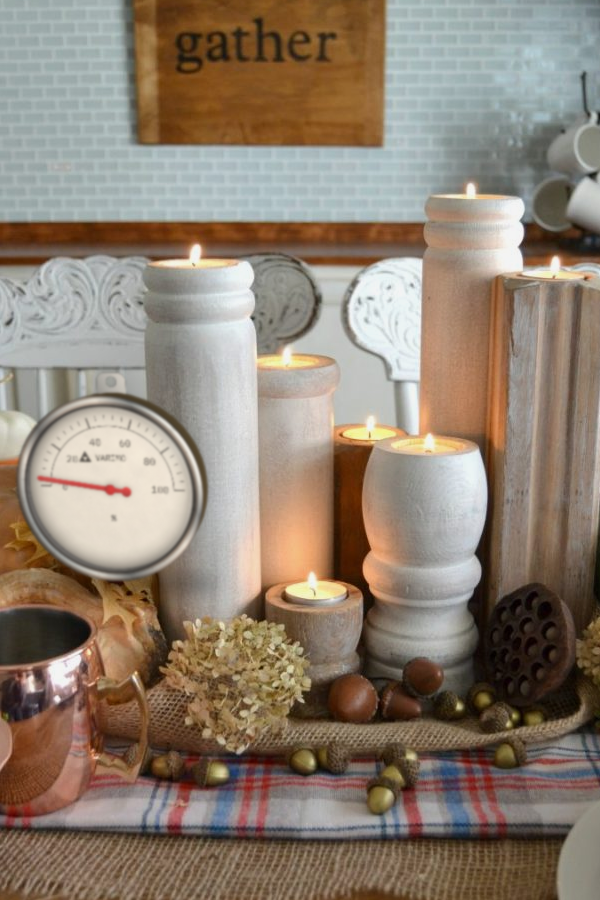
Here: 4 %
